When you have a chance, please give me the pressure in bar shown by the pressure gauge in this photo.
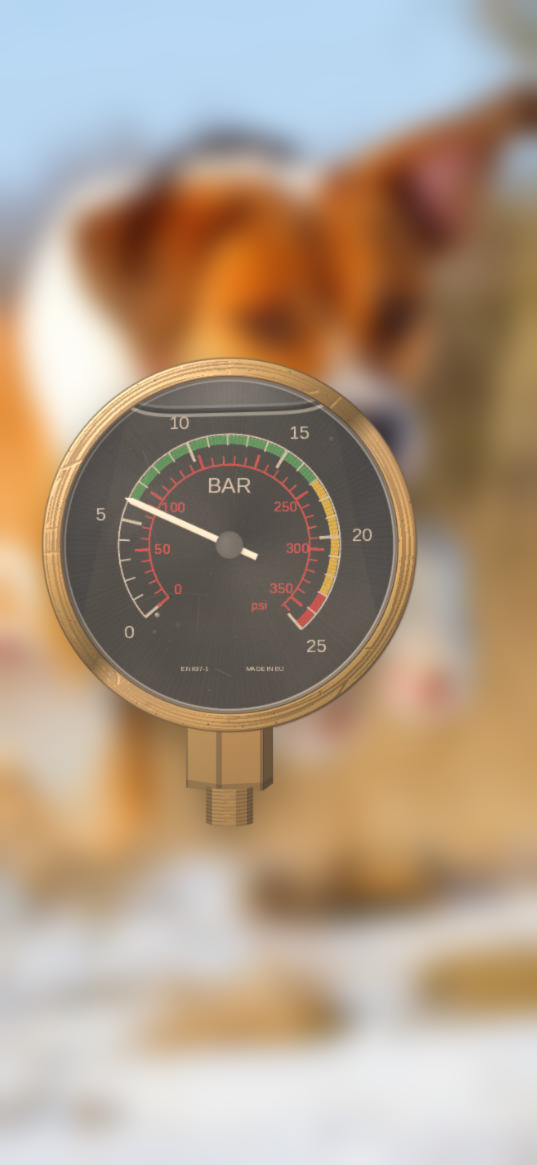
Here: 6 bar
